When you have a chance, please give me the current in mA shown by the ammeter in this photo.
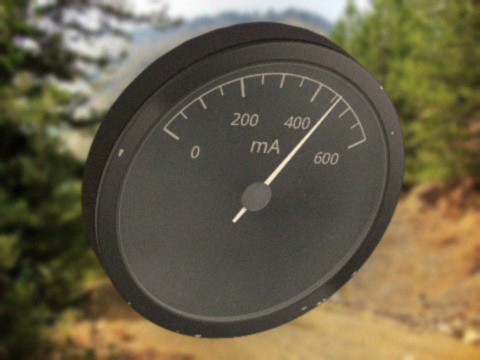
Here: 450 mA
